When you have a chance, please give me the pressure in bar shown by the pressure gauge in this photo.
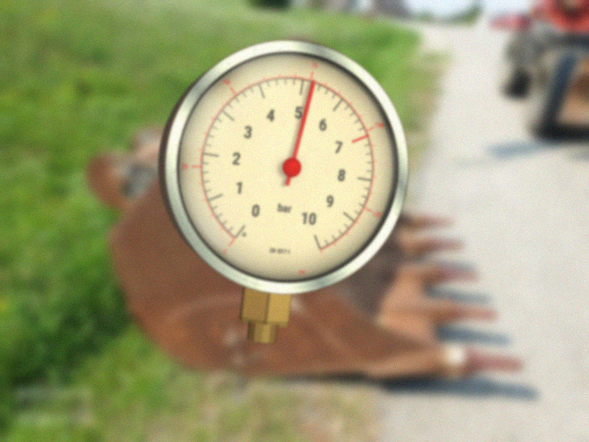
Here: 5.2 bar
